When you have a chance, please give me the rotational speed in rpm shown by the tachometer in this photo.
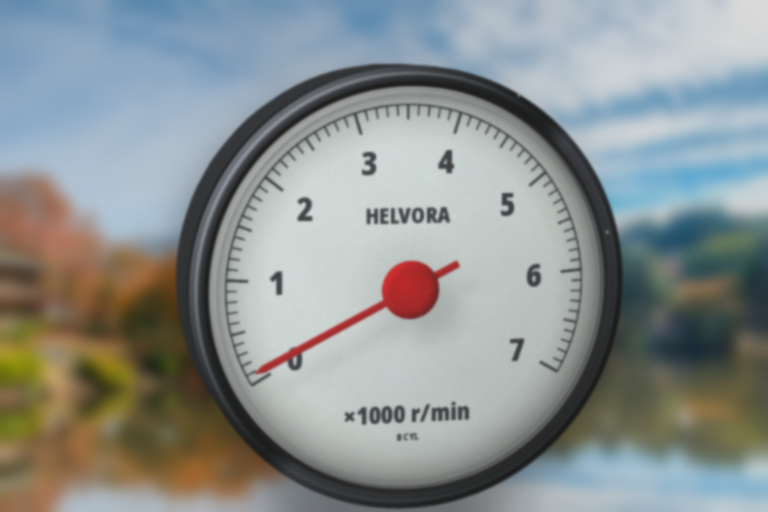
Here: 100 rpm
